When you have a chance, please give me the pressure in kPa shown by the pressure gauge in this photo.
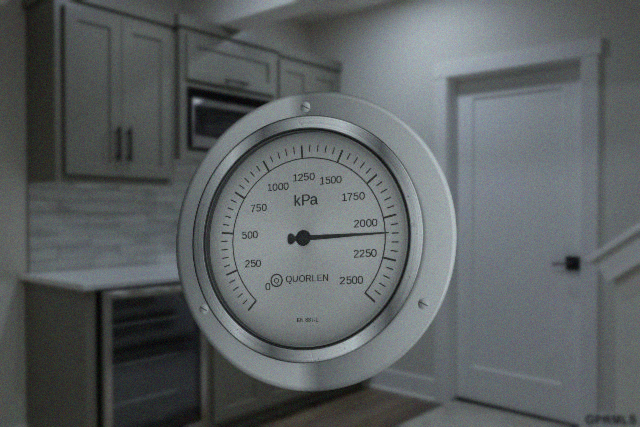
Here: 2100 kPa
